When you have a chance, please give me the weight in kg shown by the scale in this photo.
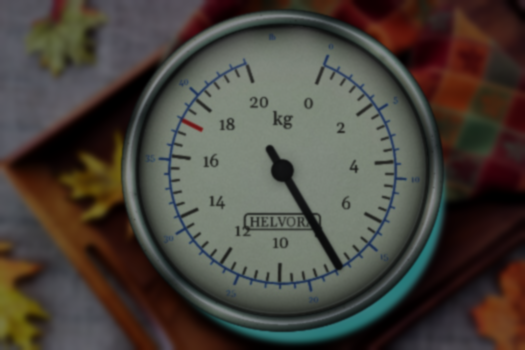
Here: 8 kg
